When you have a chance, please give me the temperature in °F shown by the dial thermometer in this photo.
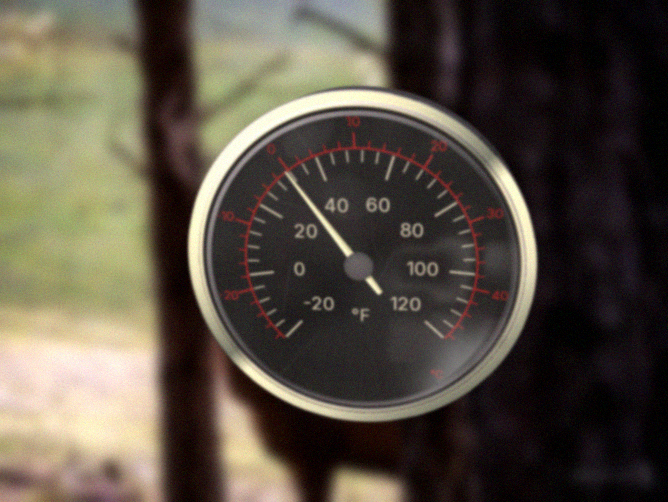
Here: 32 °F
